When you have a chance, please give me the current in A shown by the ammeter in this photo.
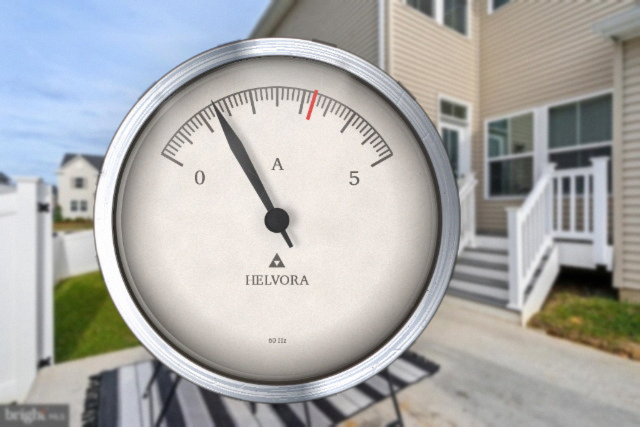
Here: 1.3 A
